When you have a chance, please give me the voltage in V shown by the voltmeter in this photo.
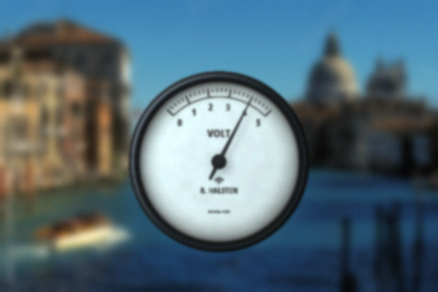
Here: 4 V
